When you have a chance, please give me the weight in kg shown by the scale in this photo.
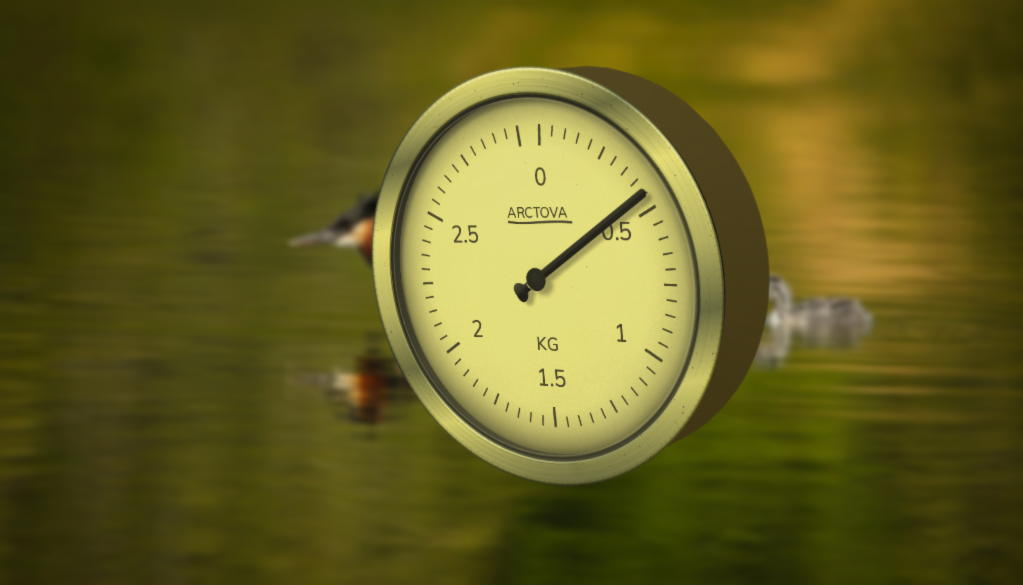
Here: 0.45 kg
